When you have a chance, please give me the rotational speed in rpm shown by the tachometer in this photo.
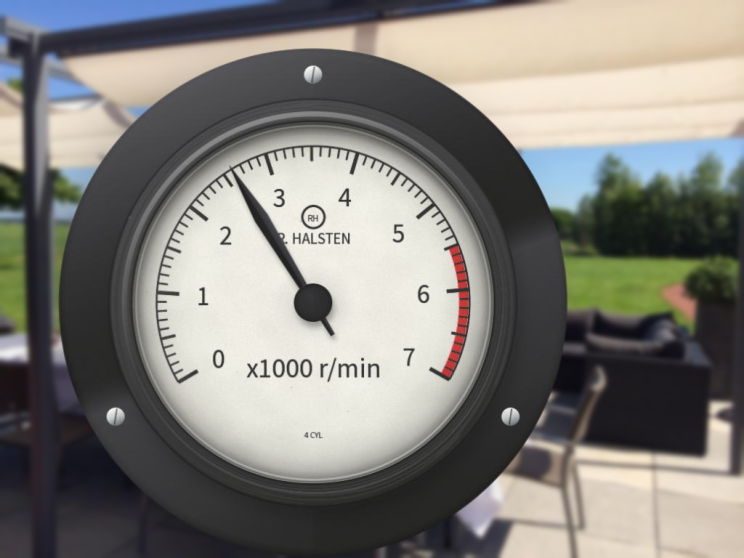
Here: 2600 rpm
